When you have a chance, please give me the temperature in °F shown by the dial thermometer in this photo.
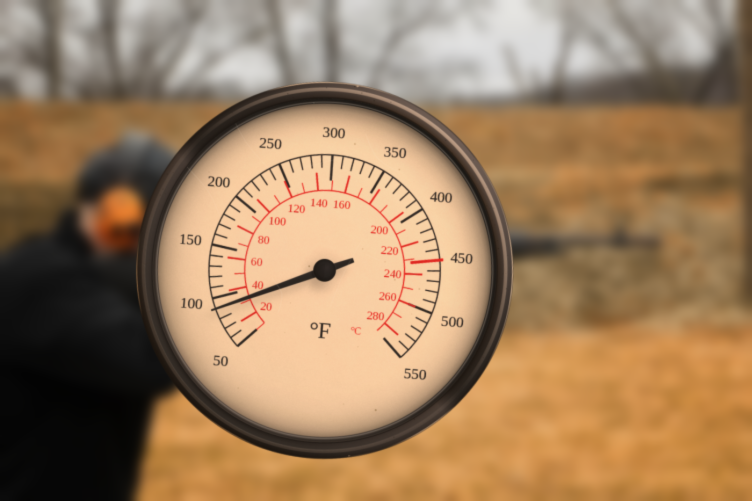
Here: 90 °F
